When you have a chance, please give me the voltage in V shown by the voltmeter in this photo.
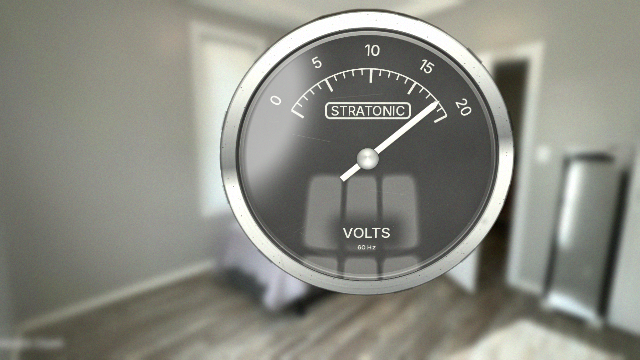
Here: 18 V
